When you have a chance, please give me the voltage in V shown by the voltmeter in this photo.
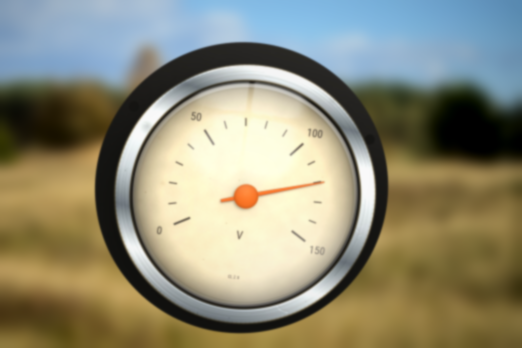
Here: 120 V
